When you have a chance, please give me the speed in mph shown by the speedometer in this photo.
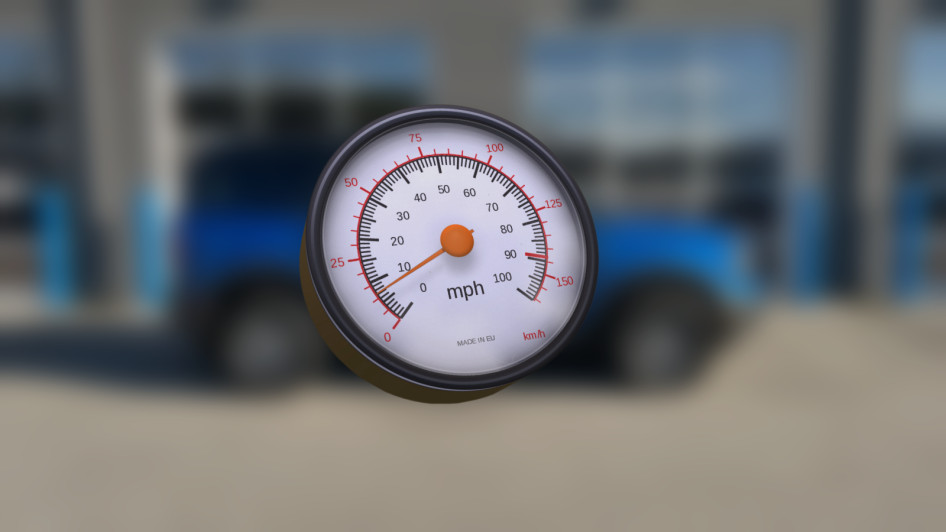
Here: 7 mph
